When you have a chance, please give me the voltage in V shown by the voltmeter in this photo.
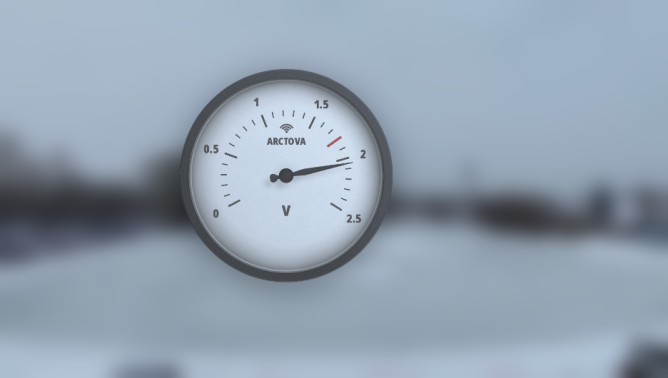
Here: 2.05 V
